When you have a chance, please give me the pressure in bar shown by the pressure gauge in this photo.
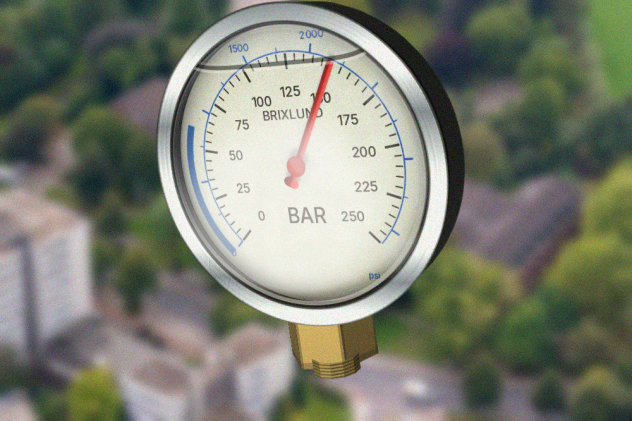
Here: 150 bar
